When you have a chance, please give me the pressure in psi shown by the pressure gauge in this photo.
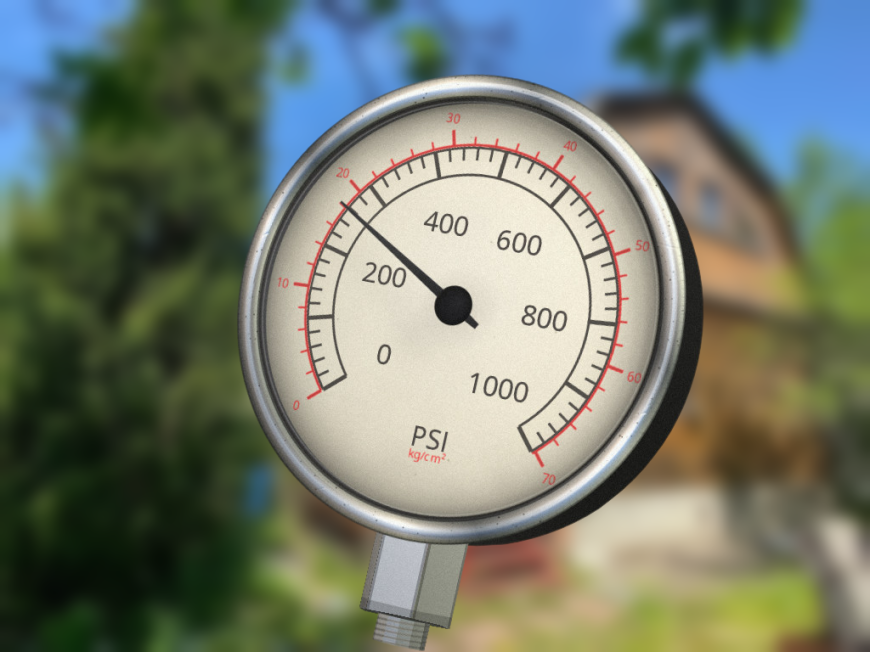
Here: 260 psi
